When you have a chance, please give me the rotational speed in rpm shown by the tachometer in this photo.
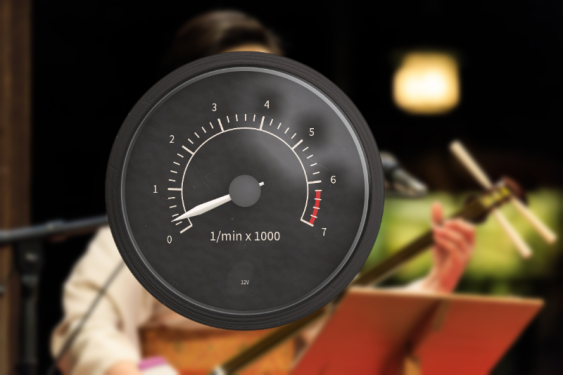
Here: 300 rpm
